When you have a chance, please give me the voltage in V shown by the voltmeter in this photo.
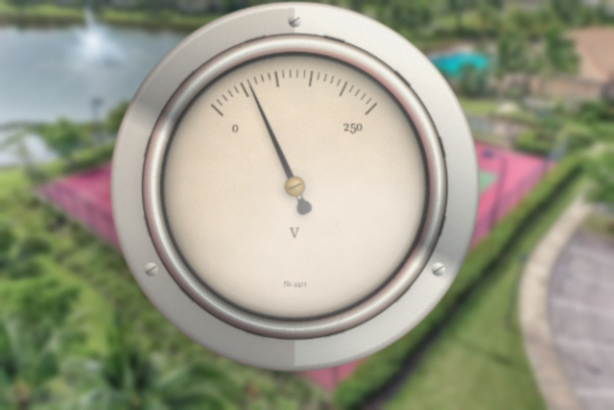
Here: 60 V
